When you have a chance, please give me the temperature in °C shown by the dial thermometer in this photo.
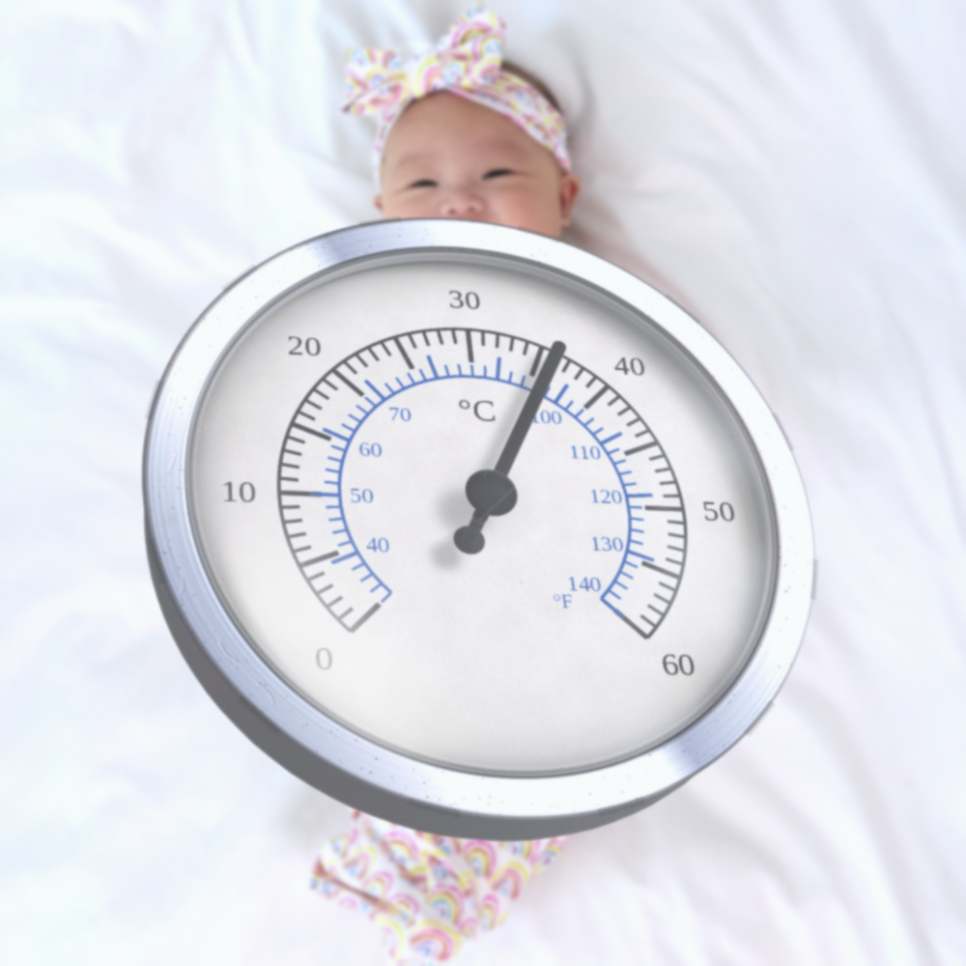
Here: 36 °C
